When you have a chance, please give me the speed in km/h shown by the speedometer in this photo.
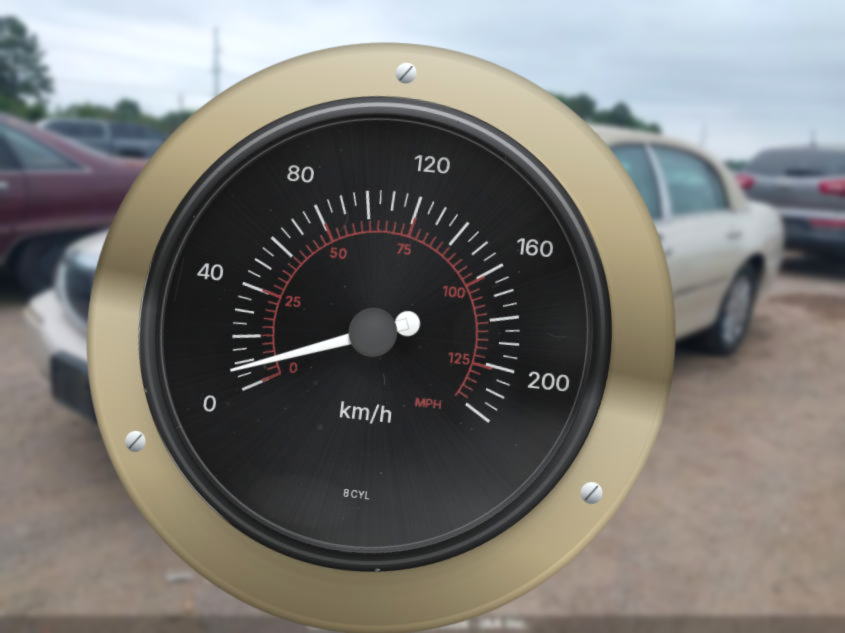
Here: 7.5 km/h
